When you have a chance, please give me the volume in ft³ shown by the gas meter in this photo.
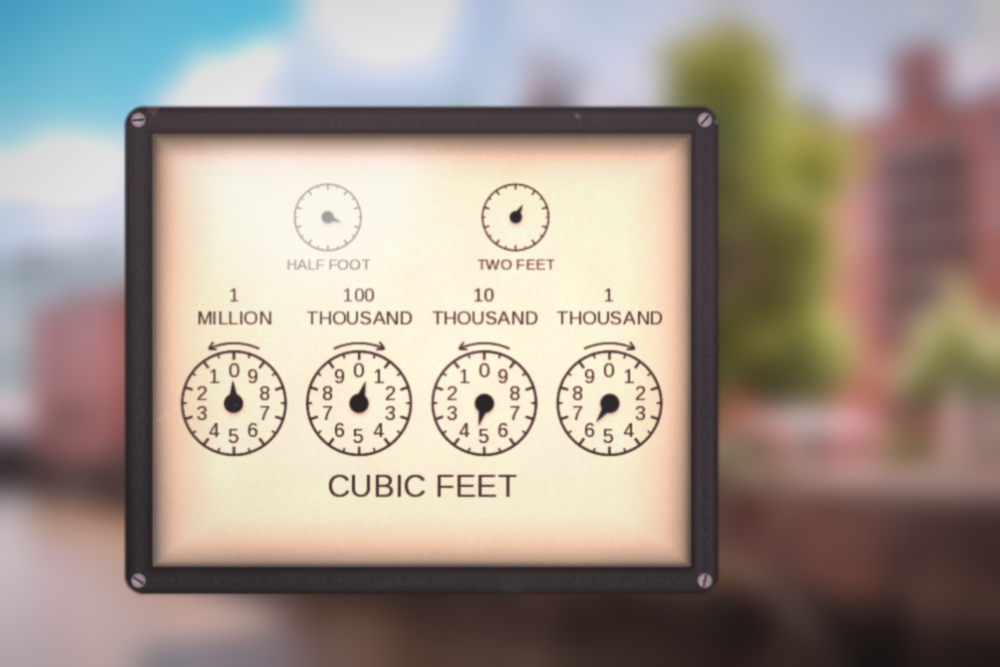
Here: 4600 ft³
